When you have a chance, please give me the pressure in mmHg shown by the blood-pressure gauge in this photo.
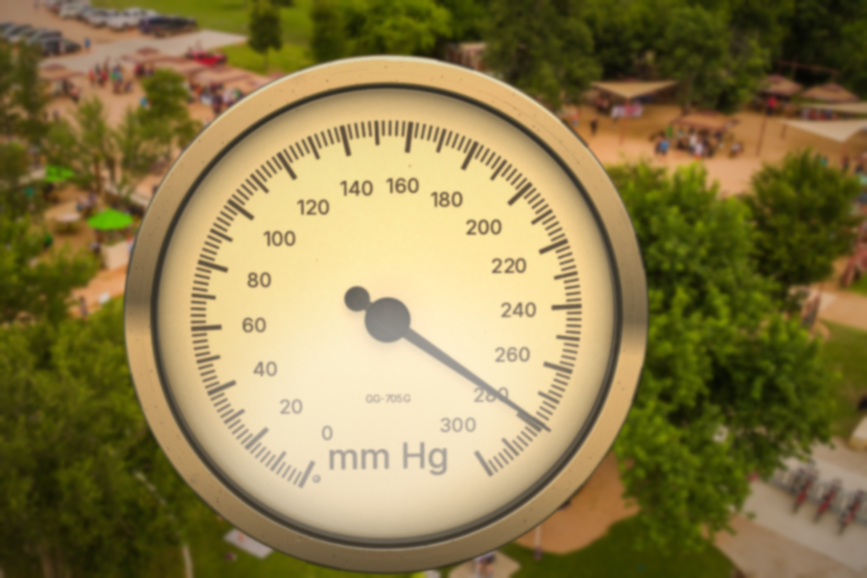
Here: 278 mmHg
